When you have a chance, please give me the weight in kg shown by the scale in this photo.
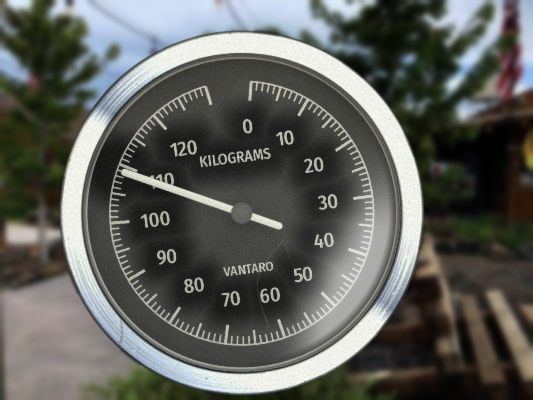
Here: 109 kg
